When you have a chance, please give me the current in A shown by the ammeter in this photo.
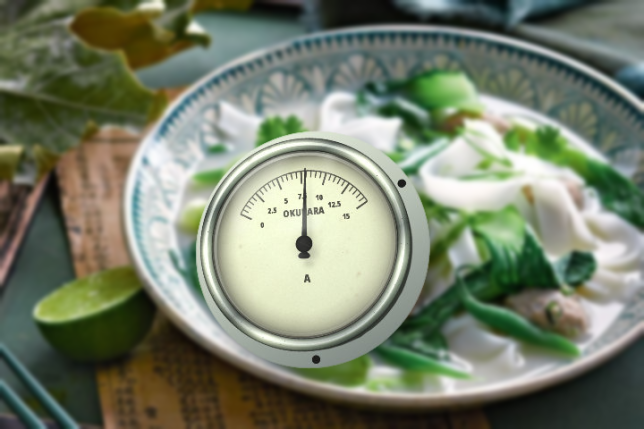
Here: 8 A
